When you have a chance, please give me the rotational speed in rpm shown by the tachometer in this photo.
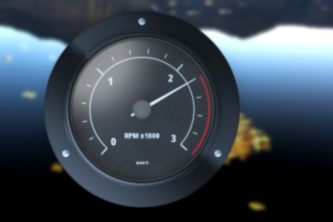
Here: 2200 rpm
